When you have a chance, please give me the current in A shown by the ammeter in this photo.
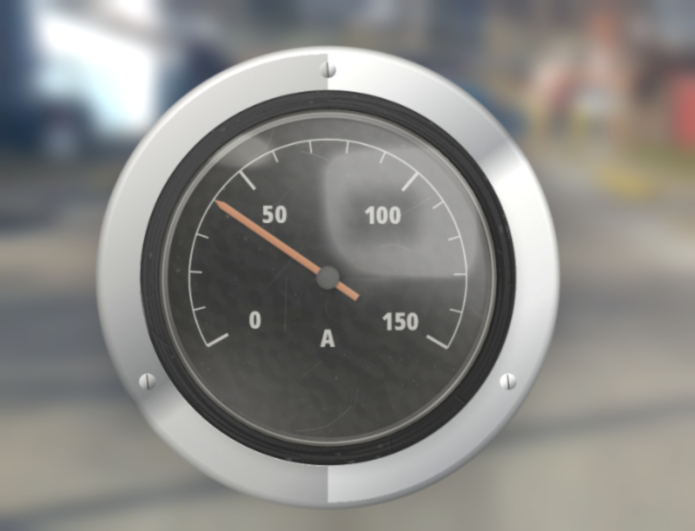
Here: 40 A
